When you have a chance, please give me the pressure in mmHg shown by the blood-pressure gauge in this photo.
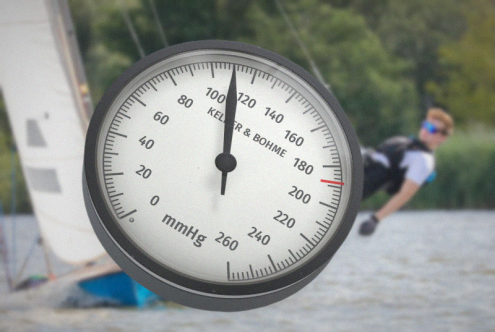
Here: 110 mmHg
